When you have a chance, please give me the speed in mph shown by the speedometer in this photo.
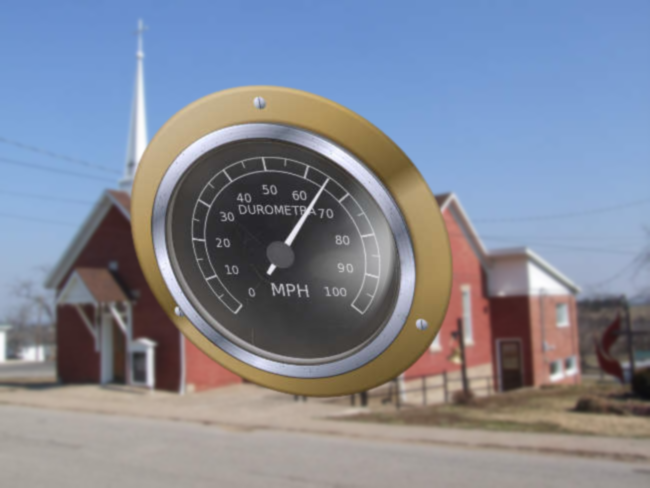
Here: 65 mph
